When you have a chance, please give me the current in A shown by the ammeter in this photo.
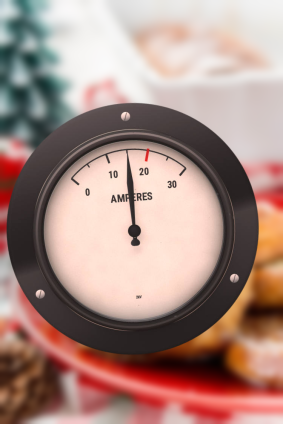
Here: 15 A
